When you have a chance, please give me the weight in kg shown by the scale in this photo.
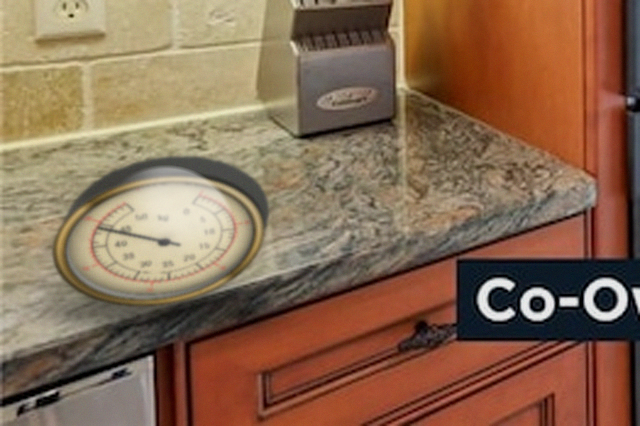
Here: 45 kg
